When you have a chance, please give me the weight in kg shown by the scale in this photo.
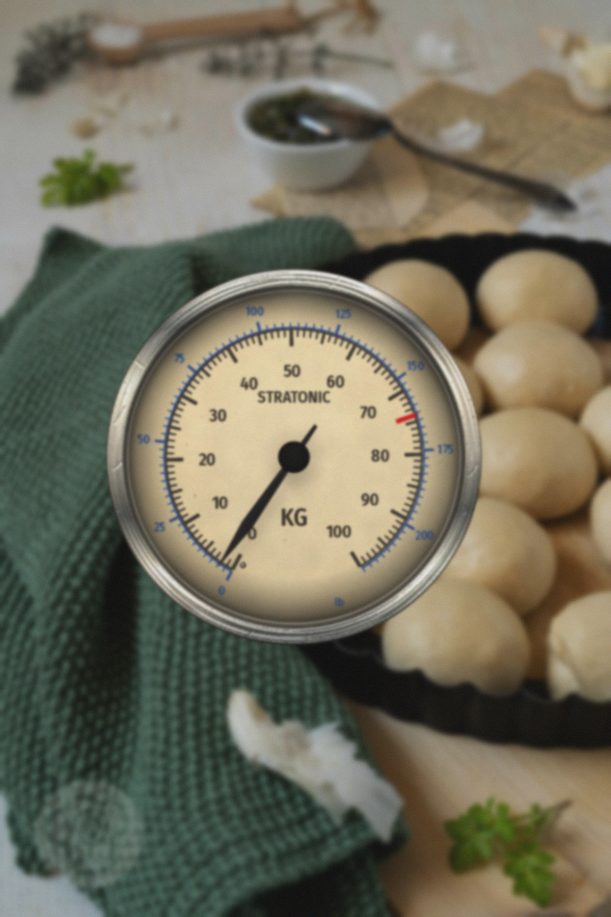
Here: 2 kg
